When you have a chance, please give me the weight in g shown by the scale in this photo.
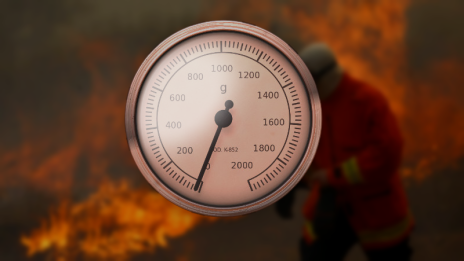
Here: 20 g
